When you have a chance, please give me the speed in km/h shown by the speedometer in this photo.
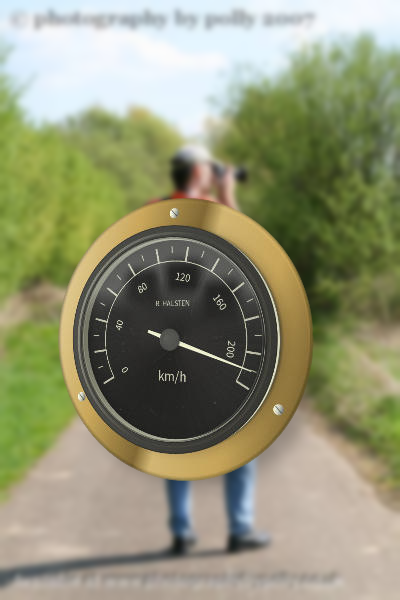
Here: 210 km/h
